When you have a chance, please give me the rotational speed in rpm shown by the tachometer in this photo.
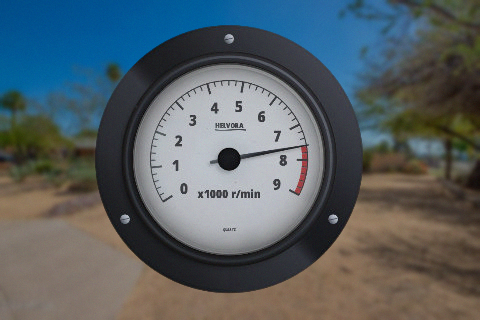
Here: 7600 rpm
